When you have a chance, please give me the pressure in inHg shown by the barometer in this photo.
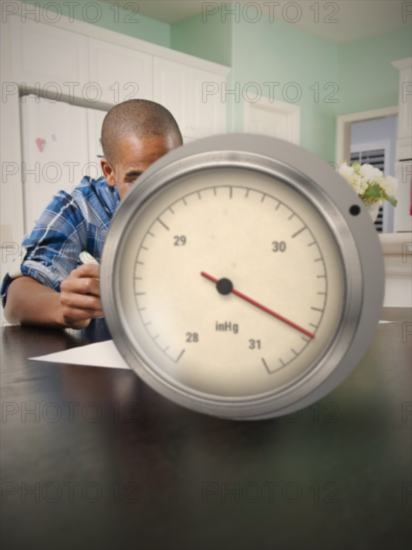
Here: 30.65 inHg
